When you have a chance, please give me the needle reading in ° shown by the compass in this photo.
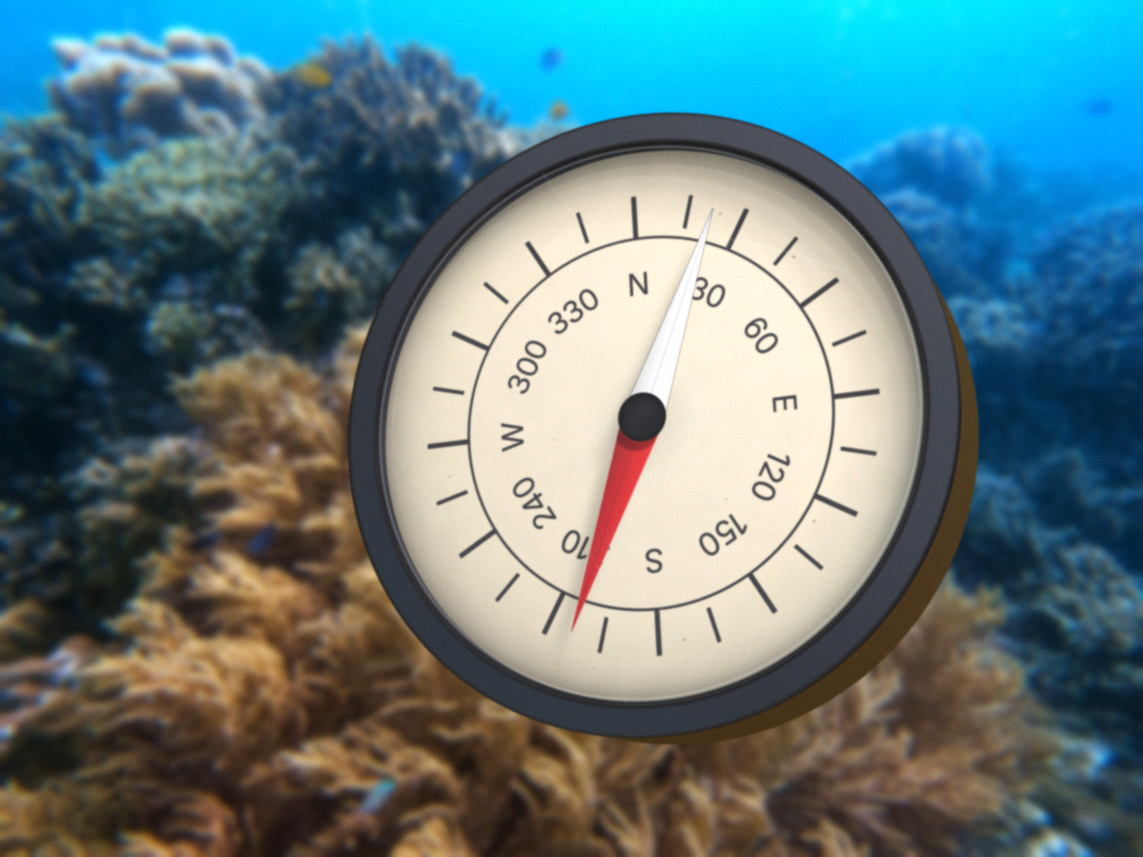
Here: 202.5 °
